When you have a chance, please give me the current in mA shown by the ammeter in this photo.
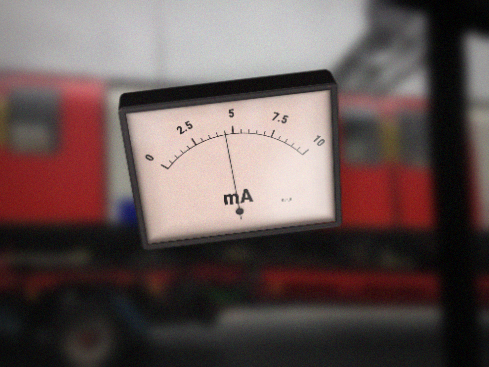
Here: 4.5 mA
